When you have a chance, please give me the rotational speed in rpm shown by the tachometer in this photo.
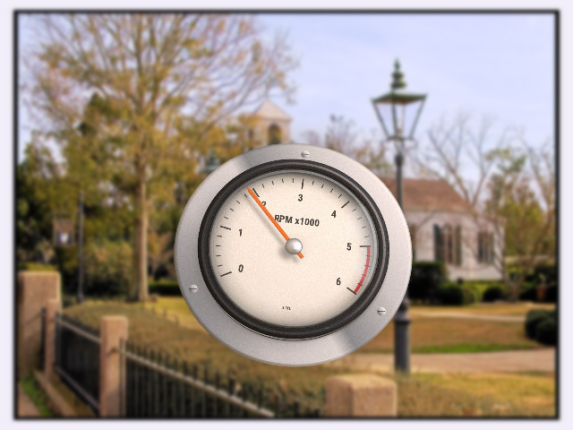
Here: 1900 rpm
